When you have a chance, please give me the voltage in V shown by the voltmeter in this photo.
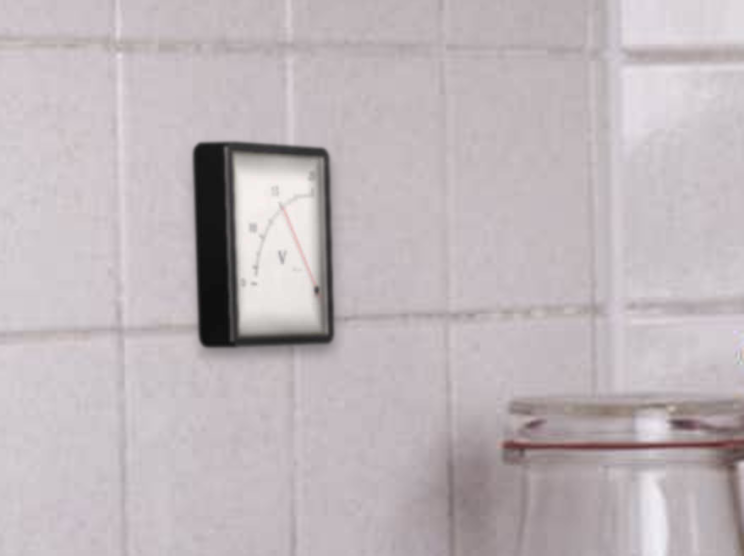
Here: 15 V
